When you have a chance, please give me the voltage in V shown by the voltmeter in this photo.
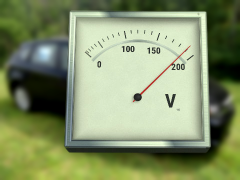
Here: 190 V
